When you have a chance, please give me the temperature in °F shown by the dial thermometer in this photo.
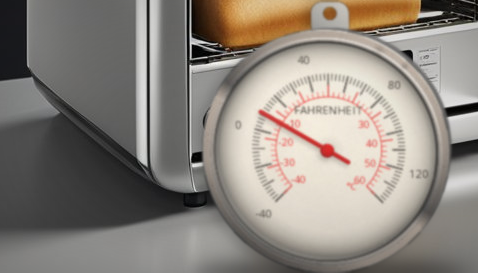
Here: 10 °F
